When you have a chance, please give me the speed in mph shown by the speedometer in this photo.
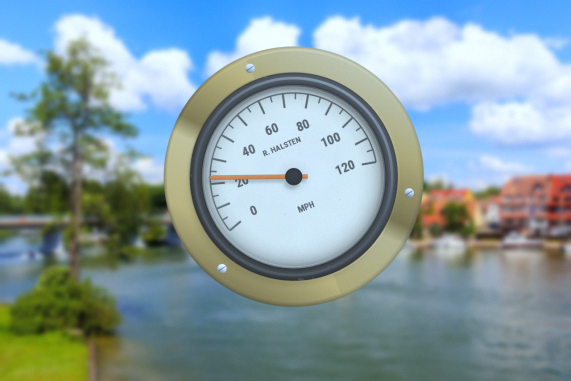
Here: 22.5 mph
